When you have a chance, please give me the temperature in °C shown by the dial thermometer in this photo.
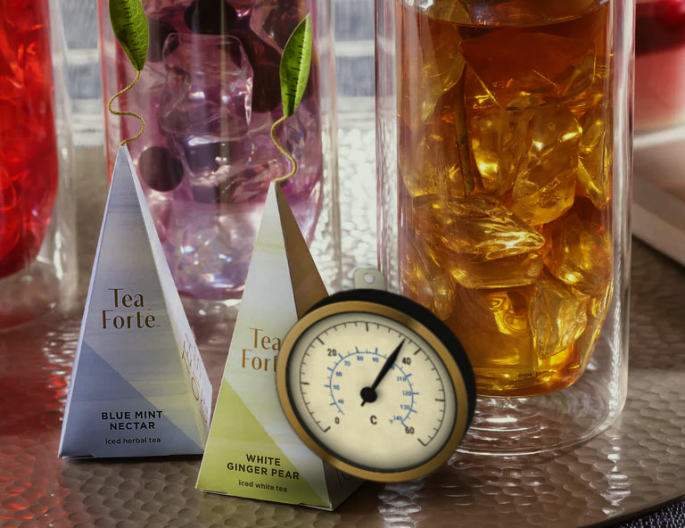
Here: 37 °C
